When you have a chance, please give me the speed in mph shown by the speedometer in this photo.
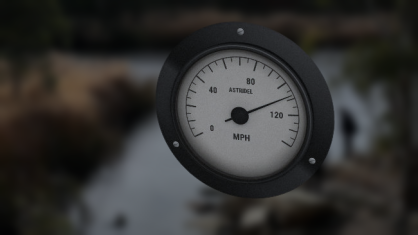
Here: 107.5 mph
